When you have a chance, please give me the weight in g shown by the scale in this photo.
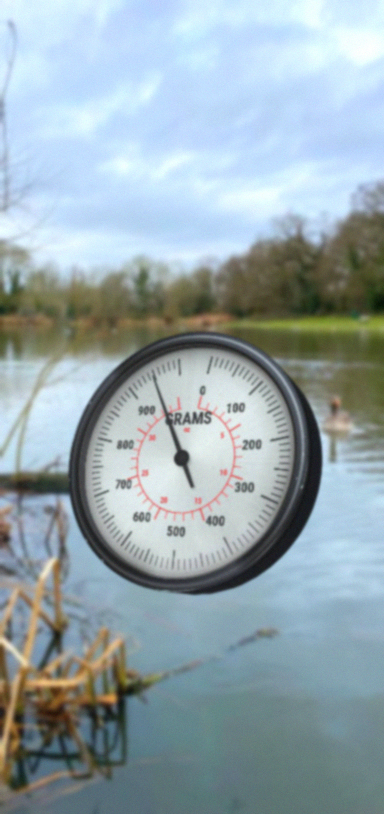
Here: 950 g
